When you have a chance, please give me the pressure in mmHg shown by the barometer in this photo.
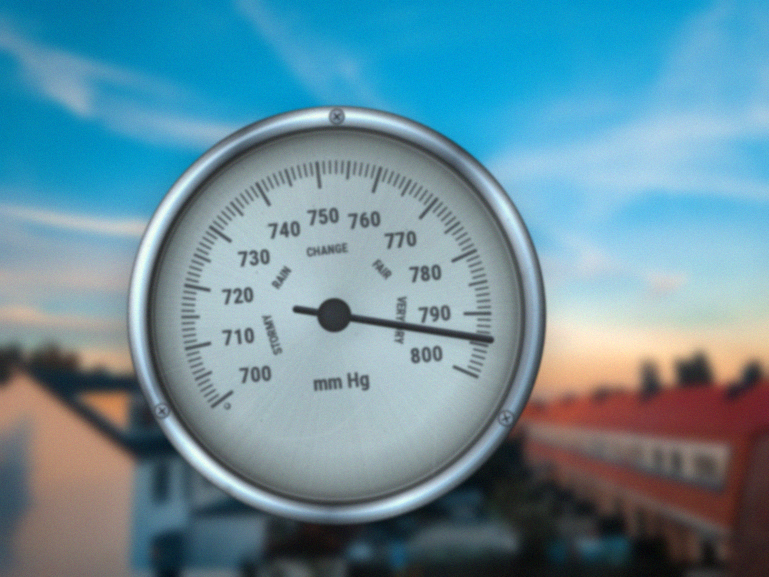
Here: 794 mmHg
